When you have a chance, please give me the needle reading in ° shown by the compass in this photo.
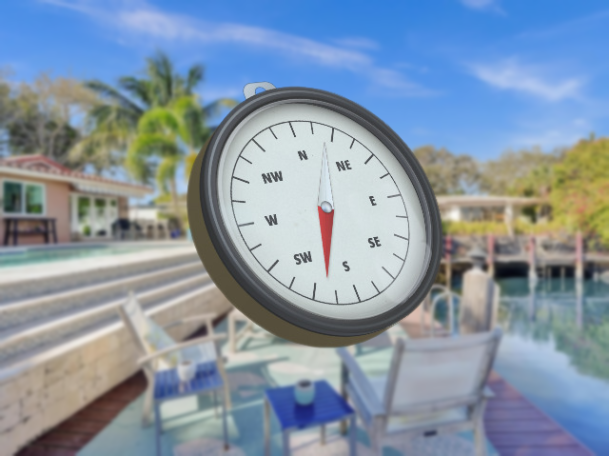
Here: 202.5 °
